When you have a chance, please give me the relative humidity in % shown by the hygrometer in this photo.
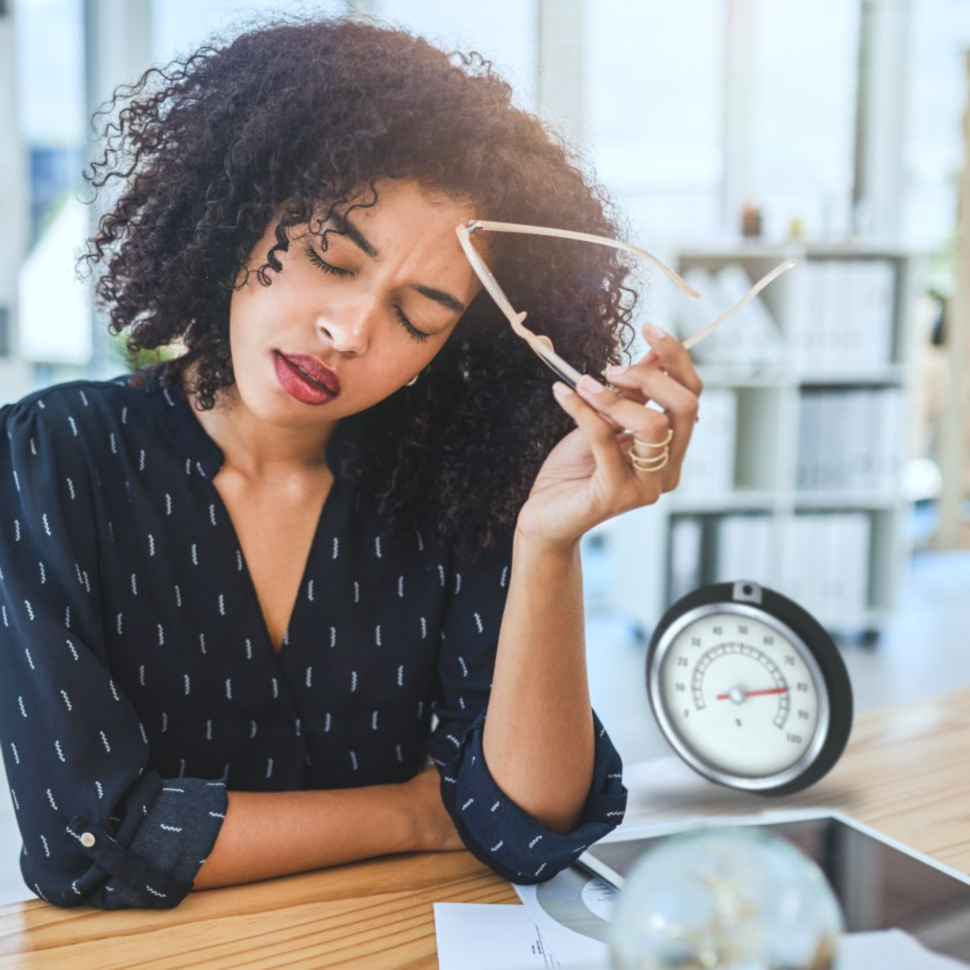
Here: 80 %
